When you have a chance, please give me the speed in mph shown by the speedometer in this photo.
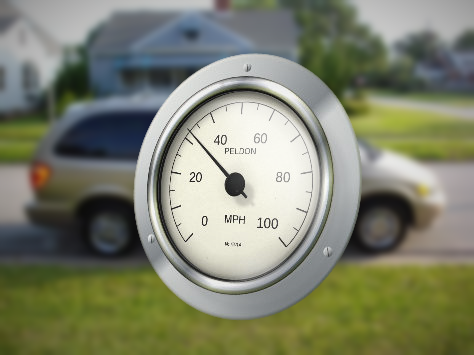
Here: 32.5 mph
